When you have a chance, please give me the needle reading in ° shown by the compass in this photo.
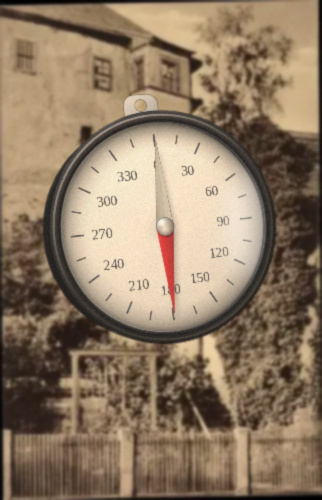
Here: 180 °
